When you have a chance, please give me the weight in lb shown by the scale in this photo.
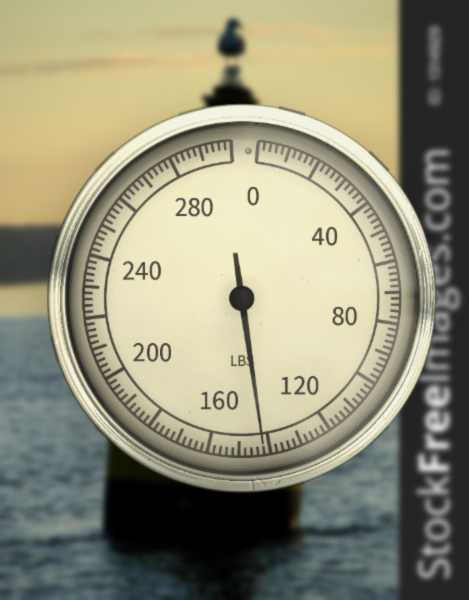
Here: 142 lb
